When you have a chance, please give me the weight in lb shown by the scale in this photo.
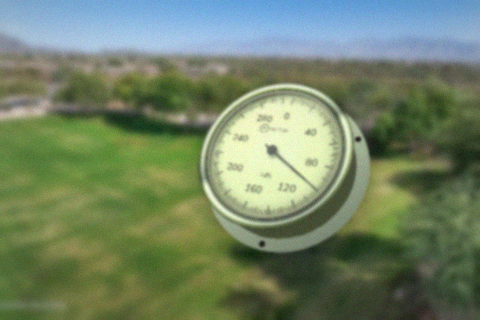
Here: 100 lb
